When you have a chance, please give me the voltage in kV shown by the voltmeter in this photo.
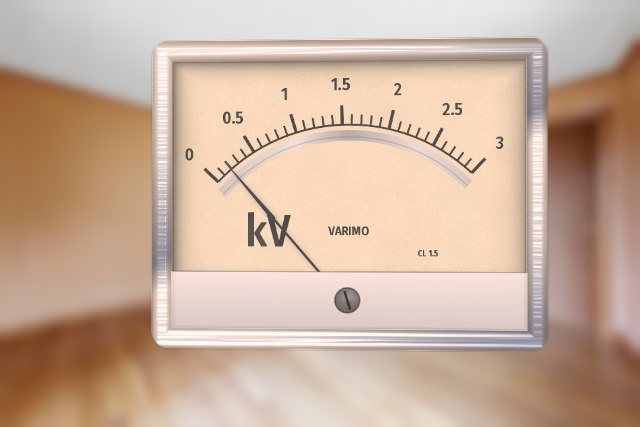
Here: 0.2 kV
